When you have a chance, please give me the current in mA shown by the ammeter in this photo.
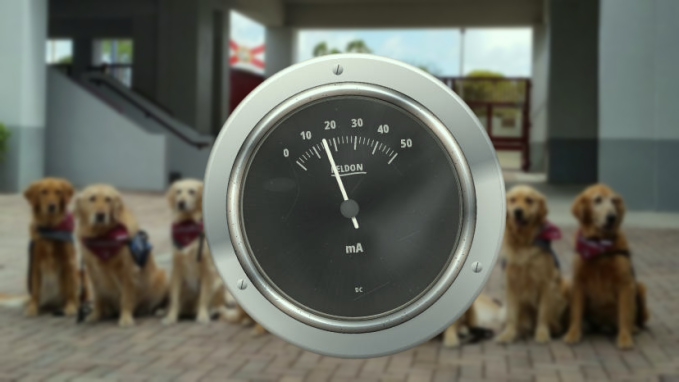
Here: 16 mA
